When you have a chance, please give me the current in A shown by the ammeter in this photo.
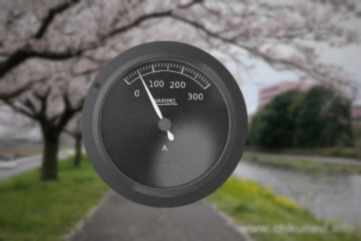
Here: 50 A
